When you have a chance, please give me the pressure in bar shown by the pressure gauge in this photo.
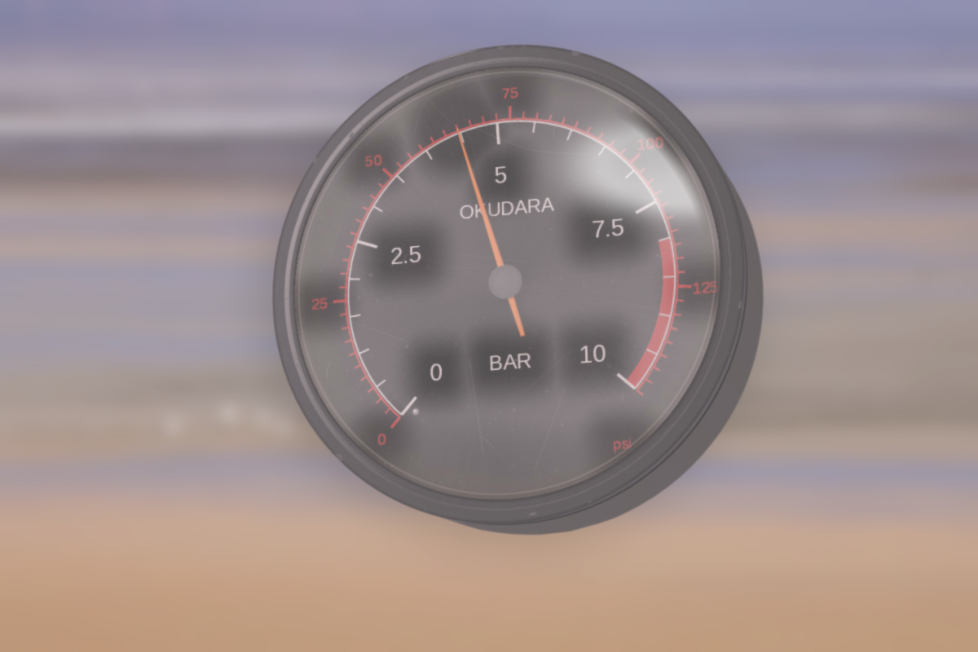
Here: 4.5 bar
